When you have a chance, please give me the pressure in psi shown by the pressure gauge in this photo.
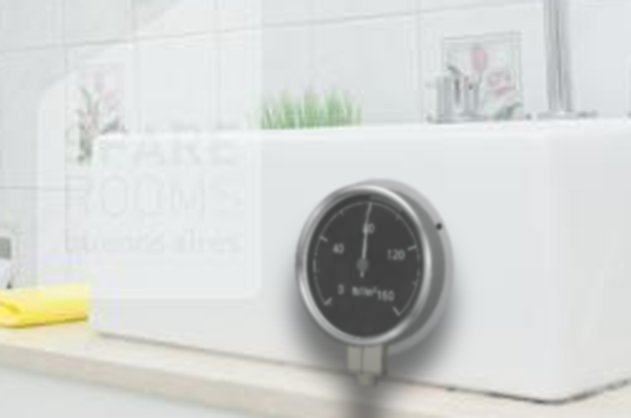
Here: 80 psi
